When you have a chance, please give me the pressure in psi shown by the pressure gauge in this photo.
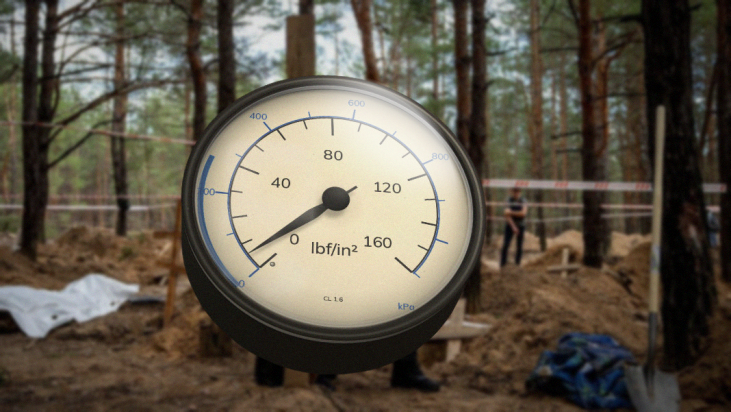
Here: 5 psi
